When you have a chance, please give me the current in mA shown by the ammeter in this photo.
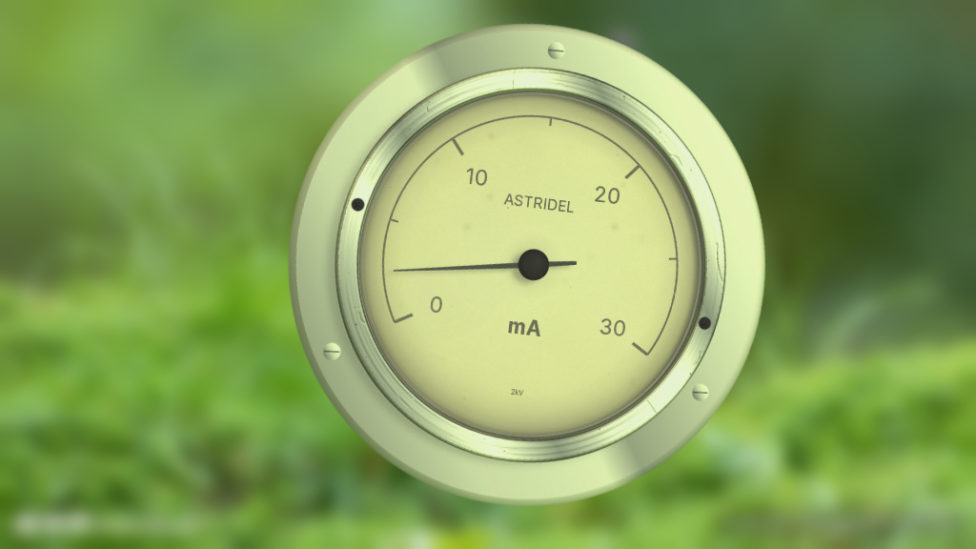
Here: 2.5 mA
